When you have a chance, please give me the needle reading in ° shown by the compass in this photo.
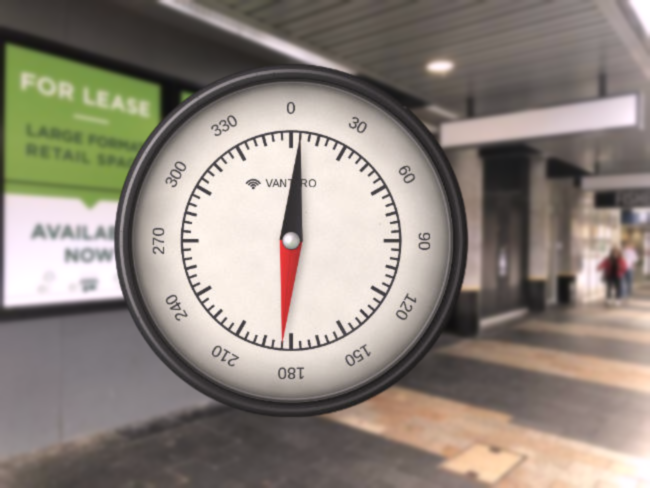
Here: 185 °
